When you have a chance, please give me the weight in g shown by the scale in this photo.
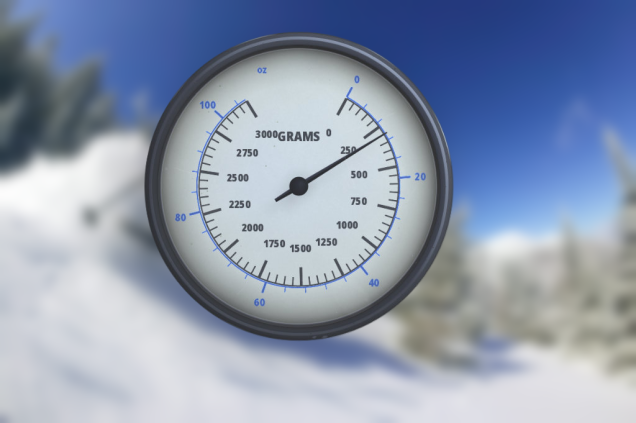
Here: 300 g
